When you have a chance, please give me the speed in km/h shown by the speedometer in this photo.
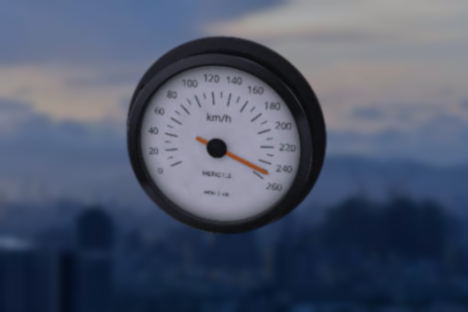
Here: 250 km/h
